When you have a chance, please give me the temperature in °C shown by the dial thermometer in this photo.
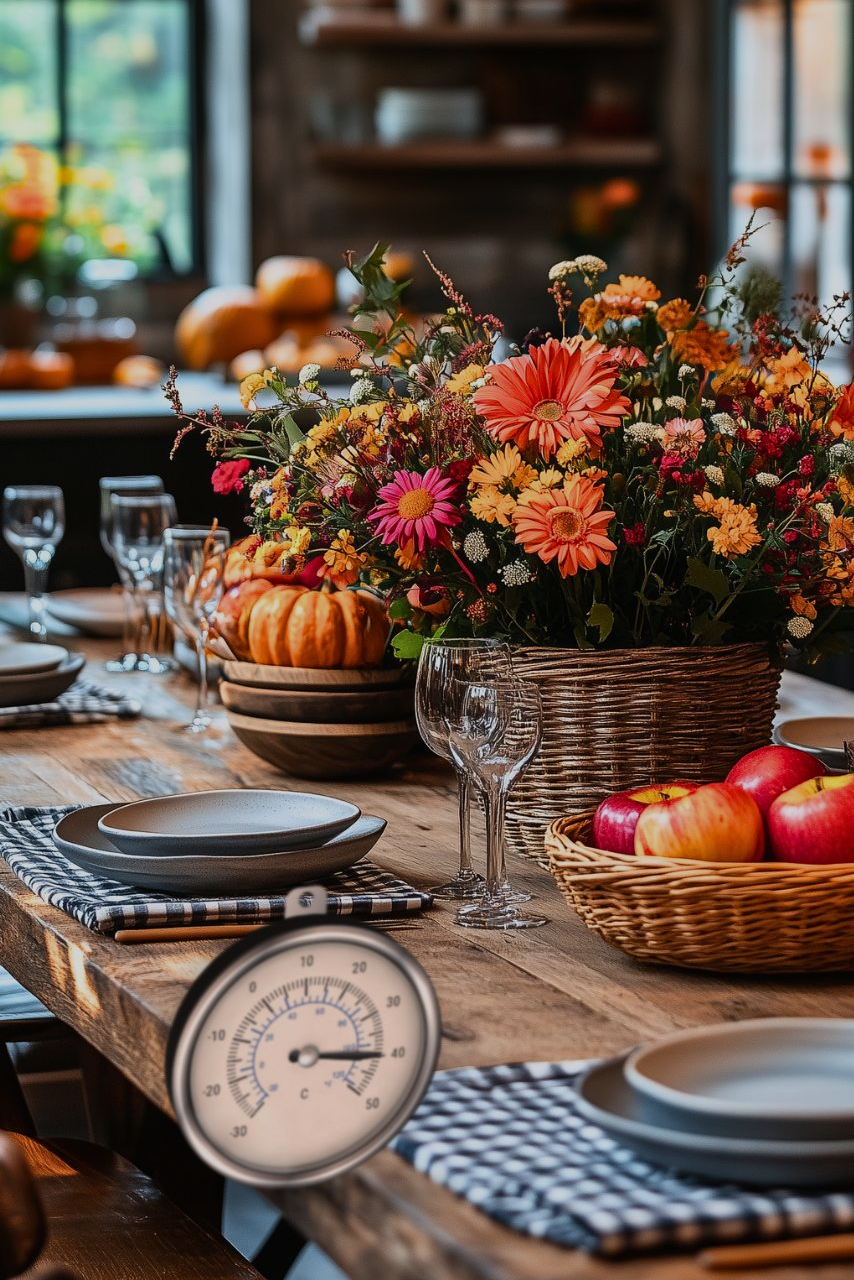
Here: 40 °C
